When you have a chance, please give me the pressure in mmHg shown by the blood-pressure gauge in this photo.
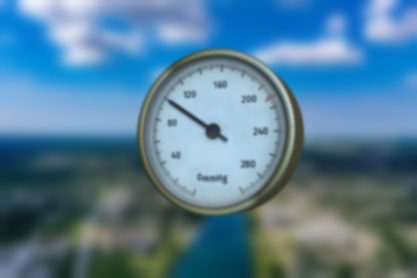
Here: 100 mmHg
